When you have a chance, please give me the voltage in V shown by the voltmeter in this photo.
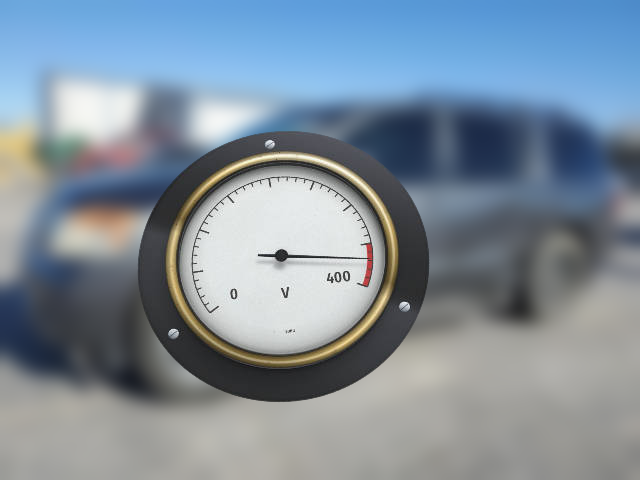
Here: 370 V
